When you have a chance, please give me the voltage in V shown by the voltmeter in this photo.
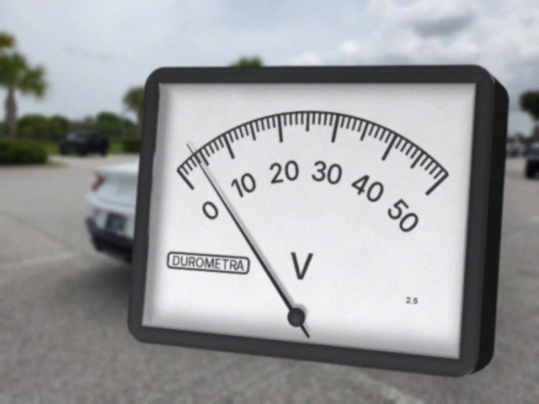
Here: 4 V
